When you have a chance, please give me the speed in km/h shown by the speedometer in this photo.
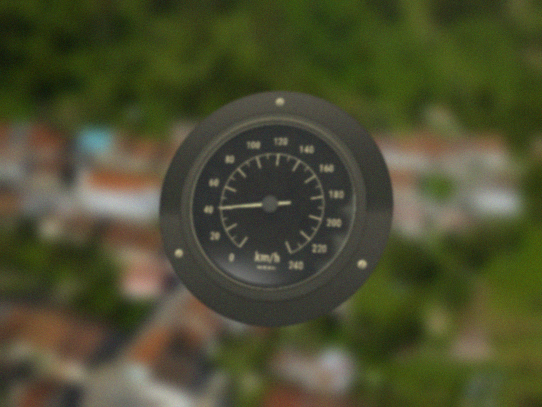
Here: 40 km/h
